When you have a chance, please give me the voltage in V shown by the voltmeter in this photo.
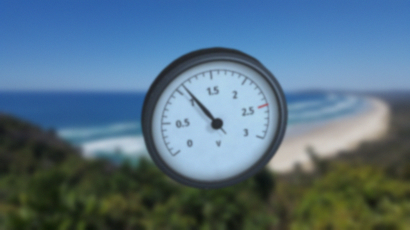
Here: 1.1 V
